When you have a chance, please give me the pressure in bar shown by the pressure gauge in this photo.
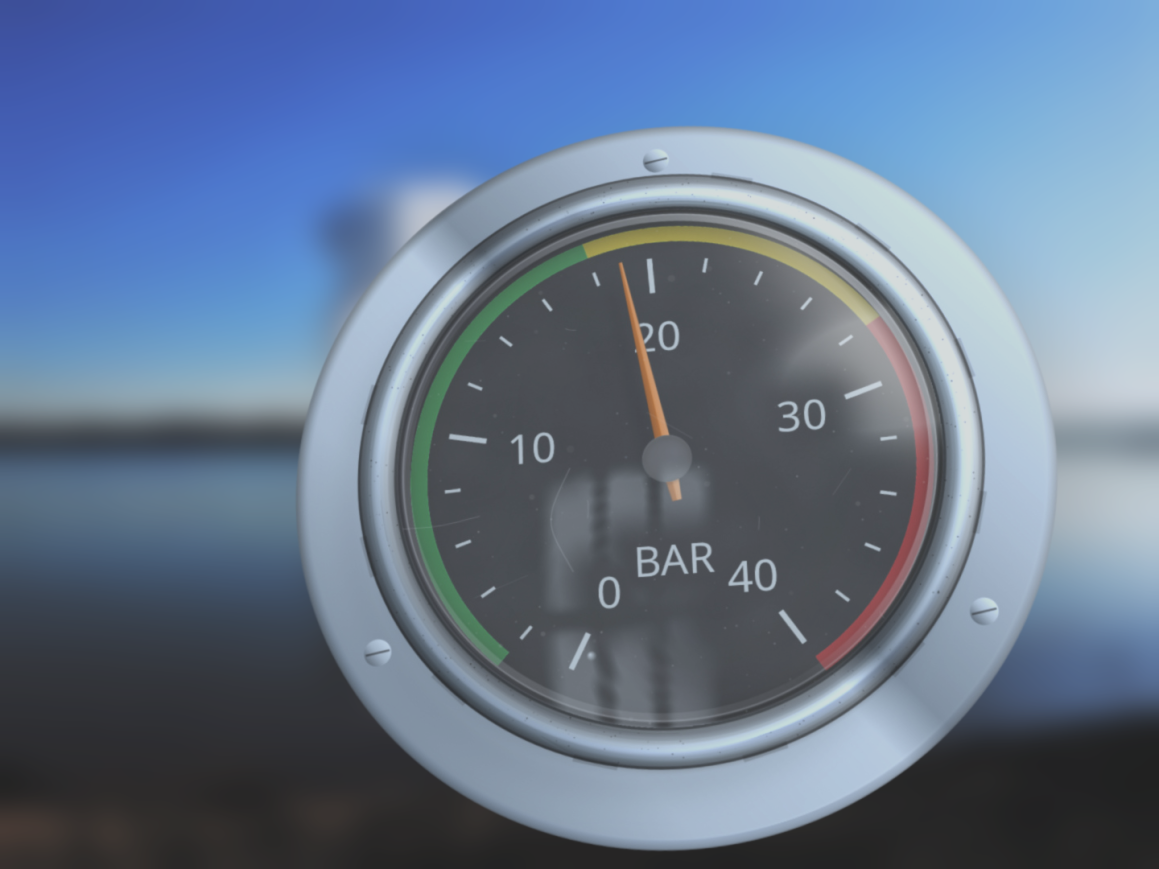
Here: 19 bar
